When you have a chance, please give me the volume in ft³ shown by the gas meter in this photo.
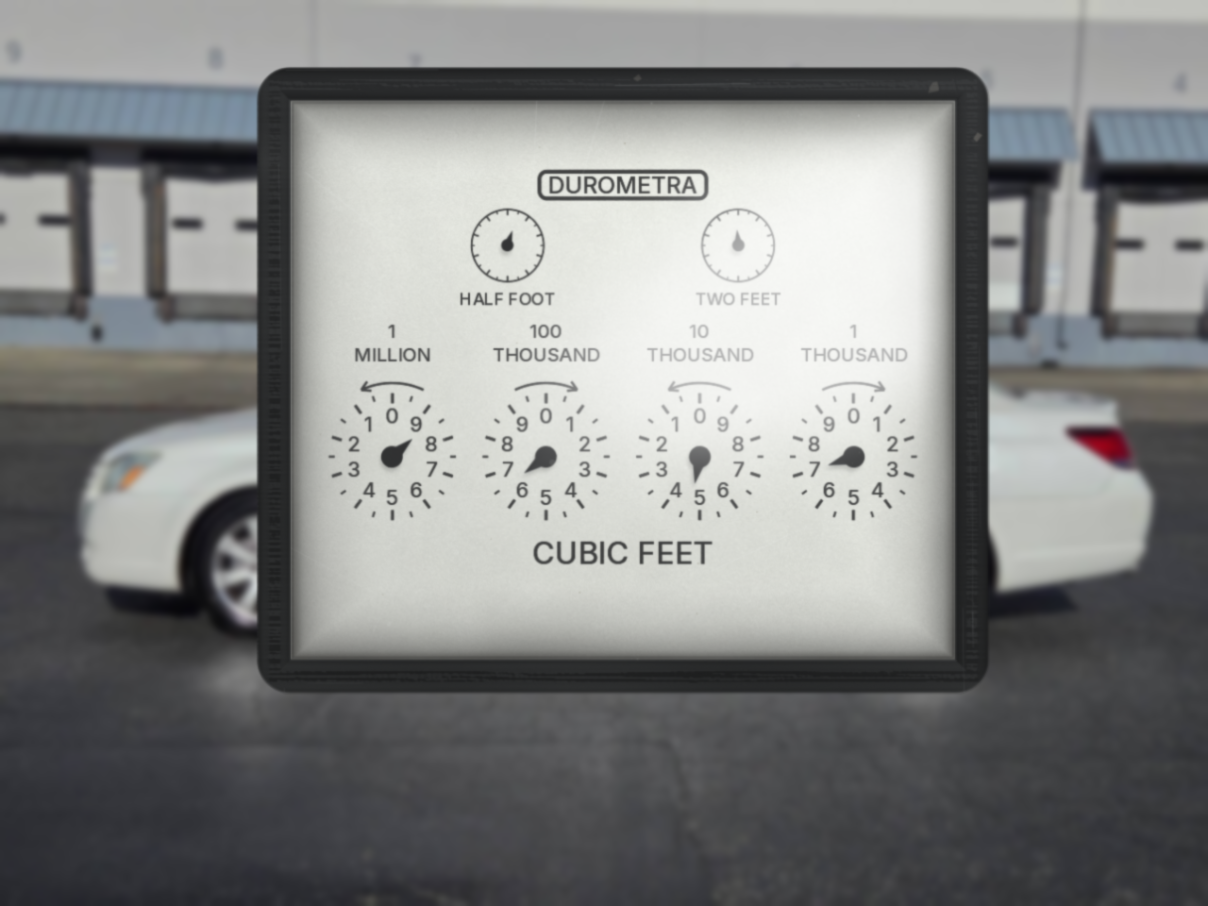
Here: 864700 ft³
